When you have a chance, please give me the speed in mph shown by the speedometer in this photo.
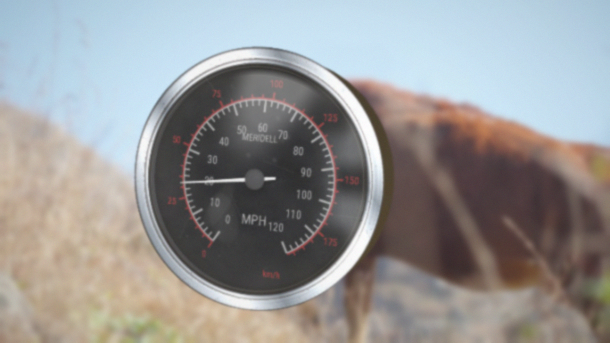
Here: 20 mph
